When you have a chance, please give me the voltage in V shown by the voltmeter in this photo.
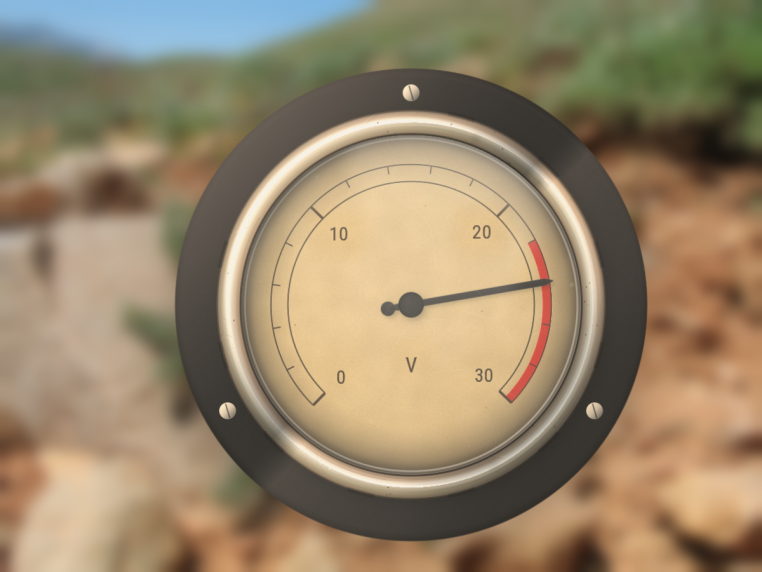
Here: 24 V
